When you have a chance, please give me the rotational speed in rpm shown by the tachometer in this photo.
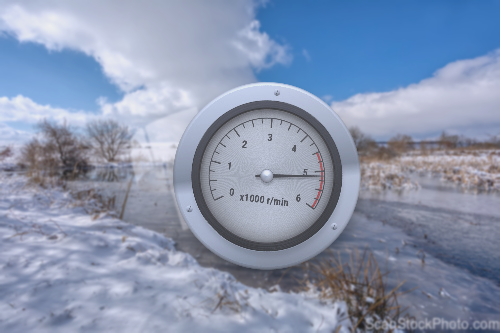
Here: 5125 rpm
